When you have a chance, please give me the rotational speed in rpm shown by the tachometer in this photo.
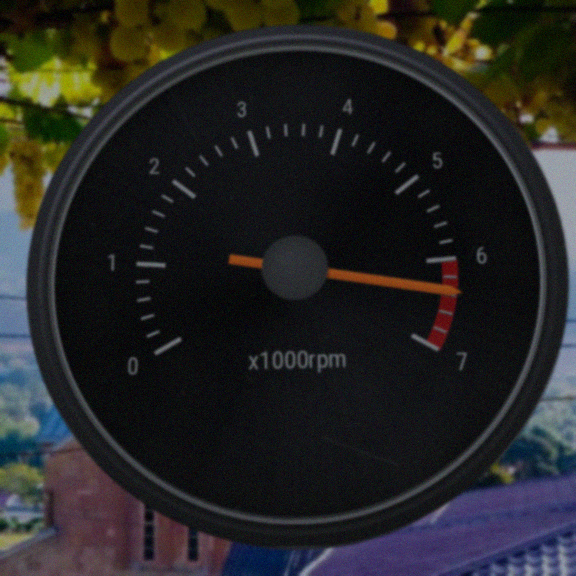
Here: 6400 rpm
